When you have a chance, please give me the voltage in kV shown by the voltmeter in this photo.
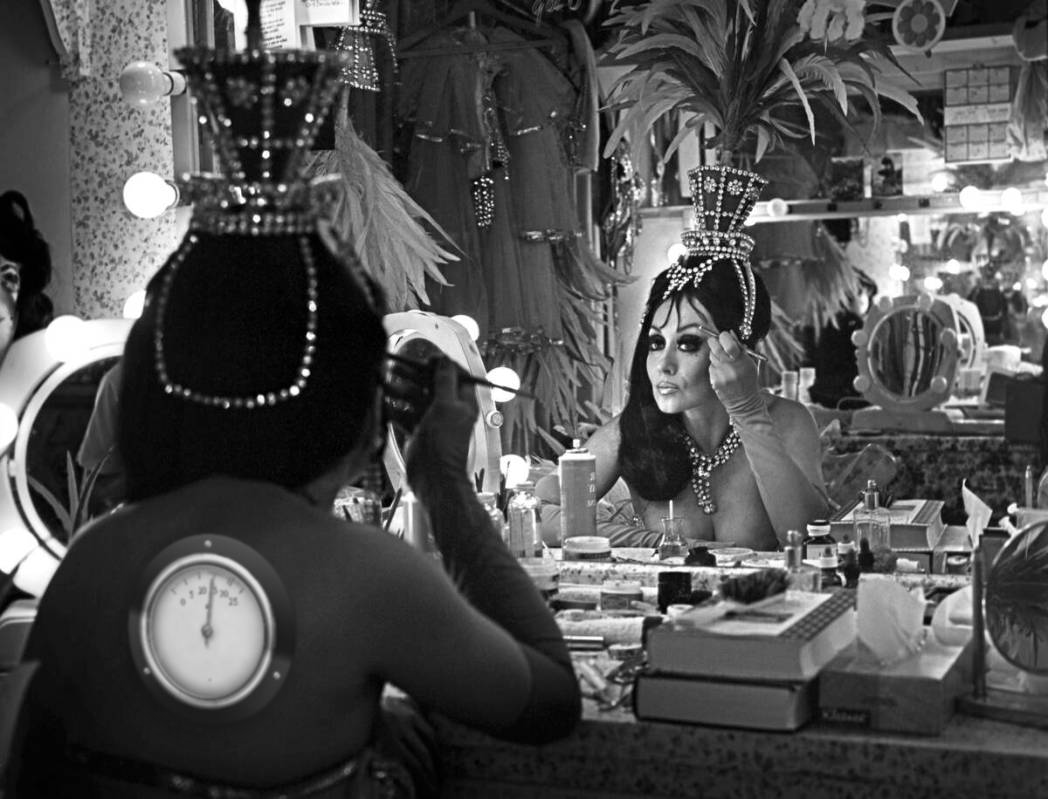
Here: 15 kV
